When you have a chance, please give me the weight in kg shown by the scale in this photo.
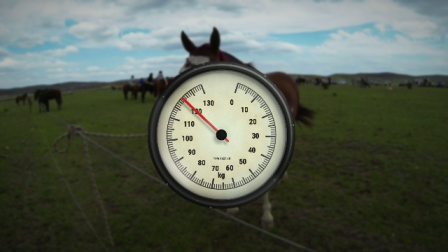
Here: 120 kg
